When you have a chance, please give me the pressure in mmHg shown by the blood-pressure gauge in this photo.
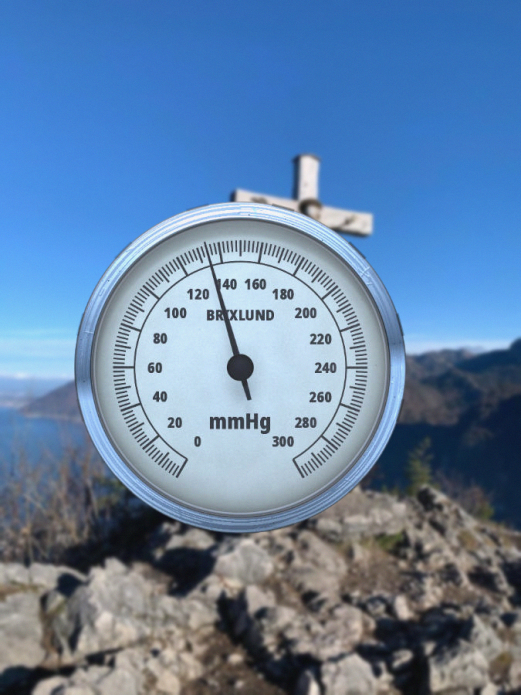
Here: 134 mmHg
